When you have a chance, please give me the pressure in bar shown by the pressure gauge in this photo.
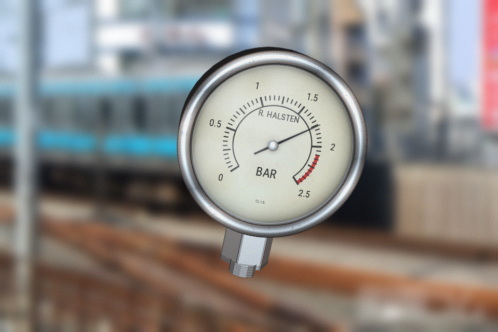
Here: 1.75 bar
